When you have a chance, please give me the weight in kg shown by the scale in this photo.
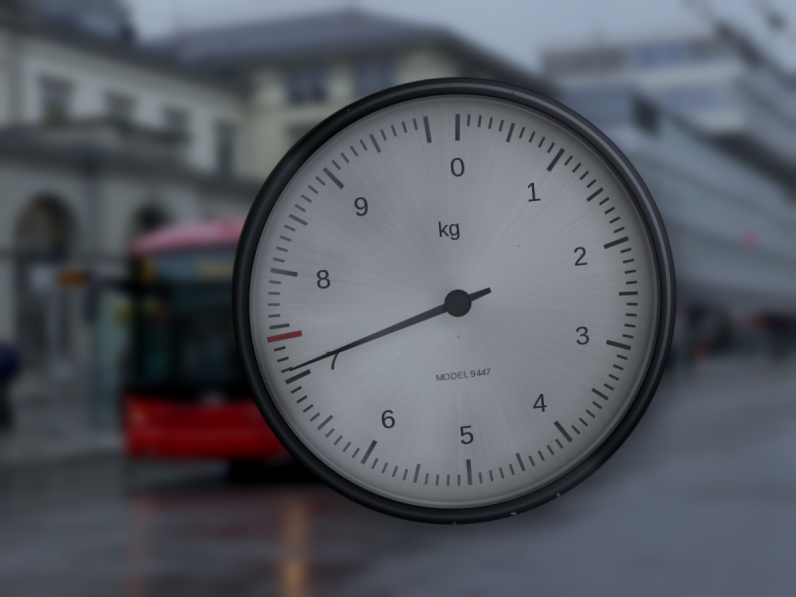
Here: 7.1 kg
